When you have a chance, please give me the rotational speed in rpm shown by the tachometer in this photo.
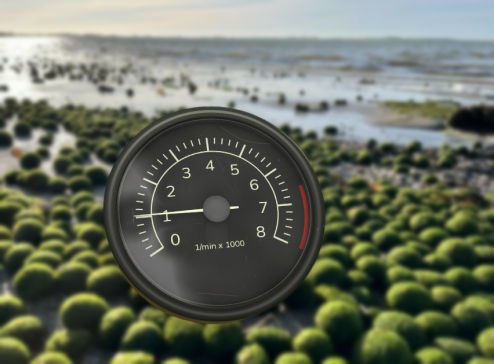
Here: 1000 rpm
